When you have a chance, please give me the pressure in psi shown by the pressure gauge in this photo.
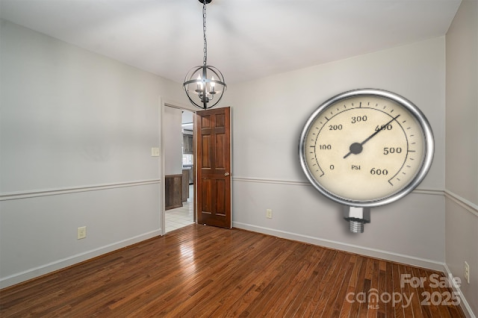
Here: 400 psi
